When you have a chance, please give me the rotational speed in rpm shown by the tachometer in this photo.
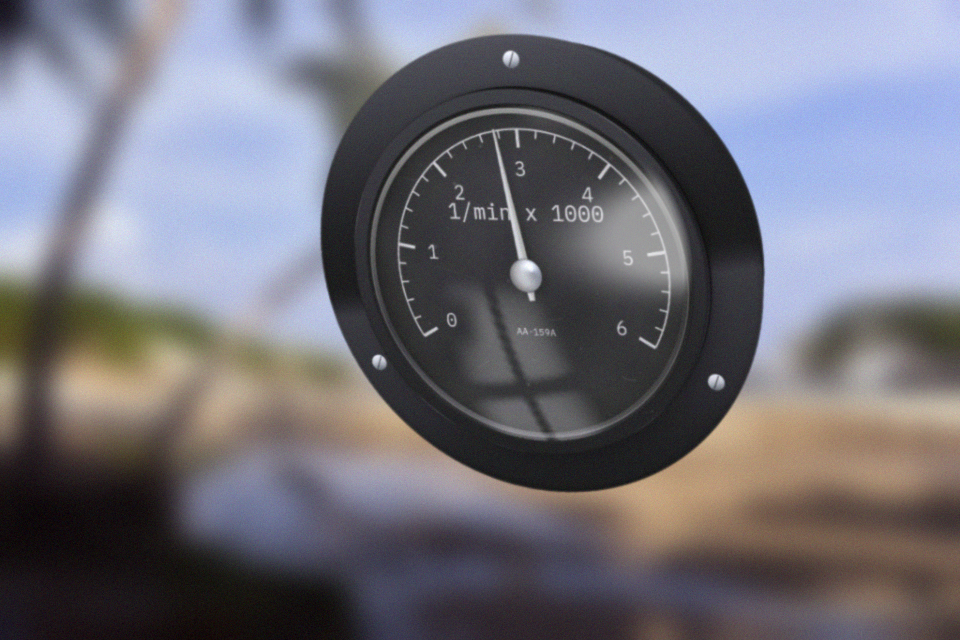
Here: 2800 rpm
